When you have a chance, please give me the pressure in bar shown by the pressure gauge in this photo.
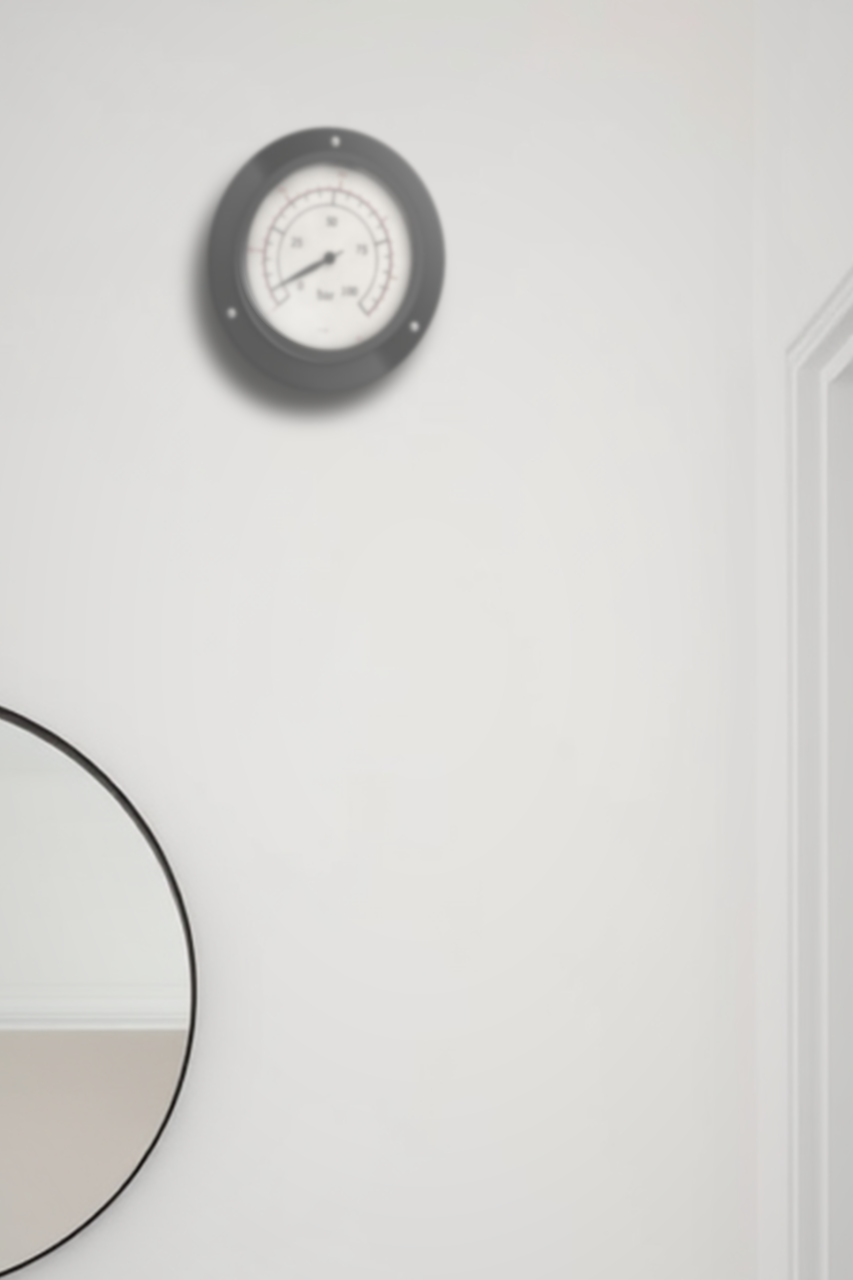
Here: 5 bar
